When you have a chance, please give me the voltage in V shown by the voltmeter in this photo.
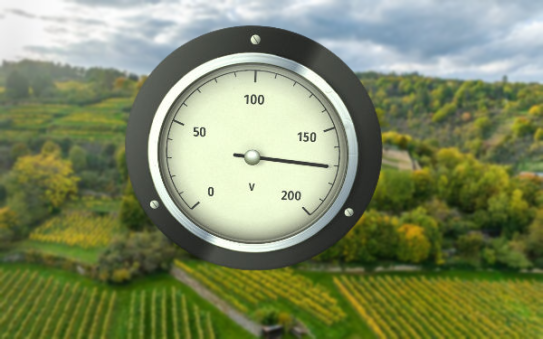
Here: 170 V
